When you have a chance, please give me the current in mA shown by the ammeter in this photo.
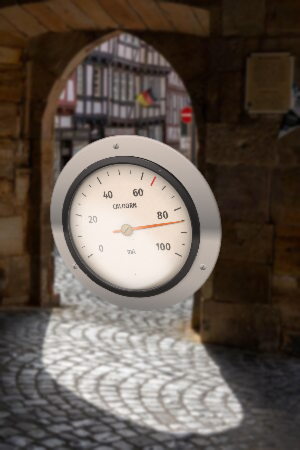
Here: 85 mA
